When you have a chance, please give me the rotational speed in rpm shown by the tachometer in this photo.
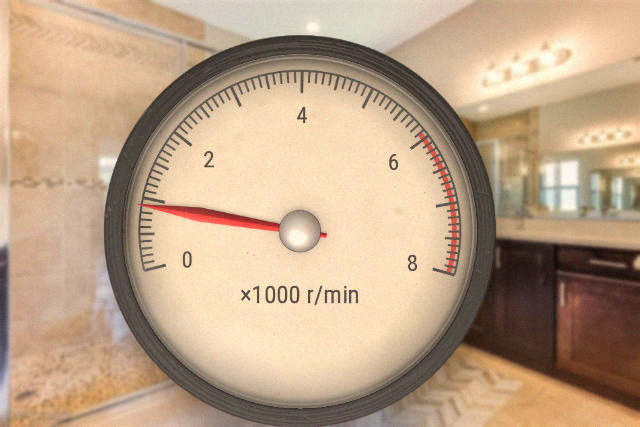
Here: 900 rpm
